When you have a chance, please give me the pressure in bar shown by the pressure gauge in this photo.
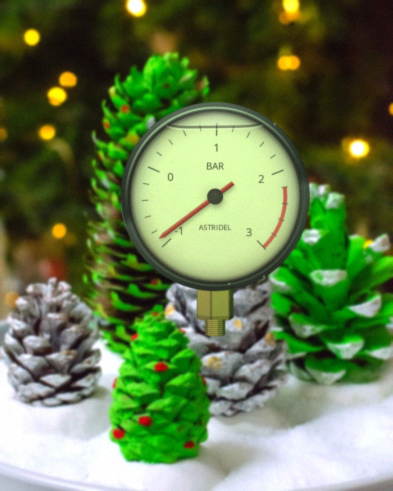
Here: -0.9 bar
